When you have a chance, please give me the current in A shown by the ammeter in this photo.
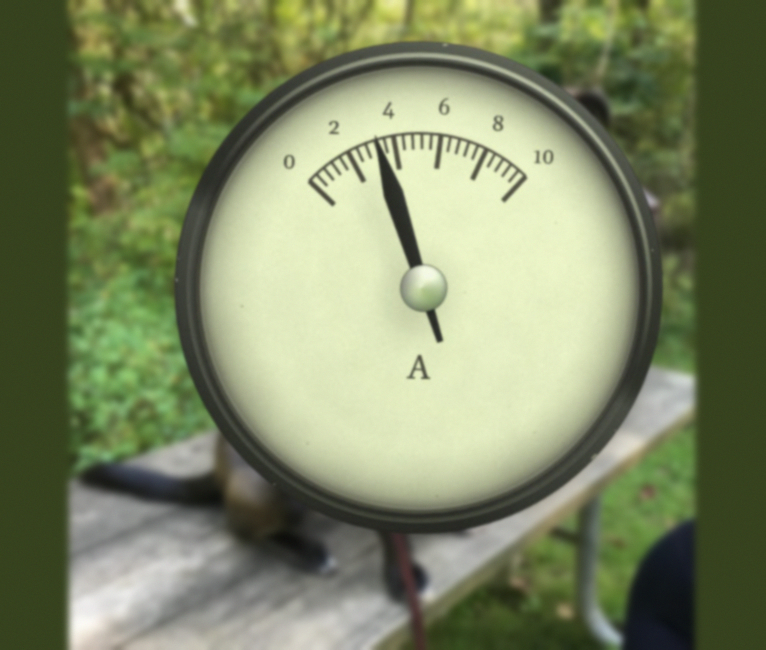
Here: 3.2 A
